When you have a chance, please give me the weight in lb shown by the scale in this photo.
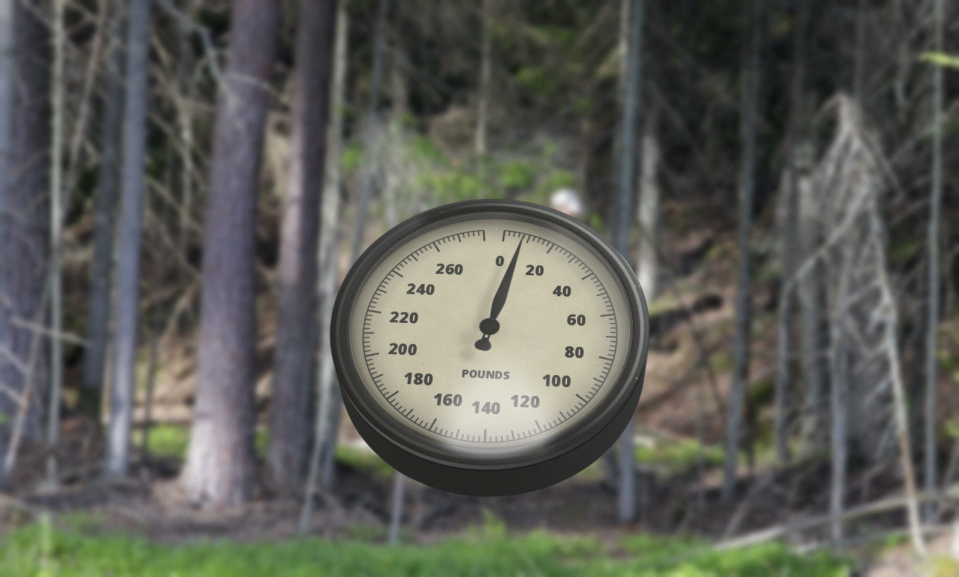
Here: 8 lb
